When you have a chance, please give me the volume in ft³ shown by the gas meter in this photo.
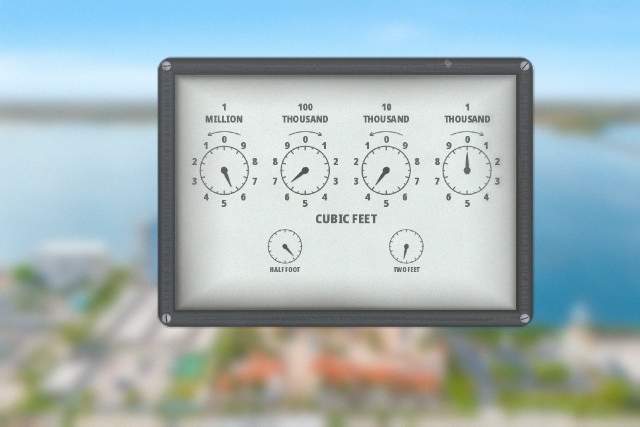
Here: 564000 ft³
